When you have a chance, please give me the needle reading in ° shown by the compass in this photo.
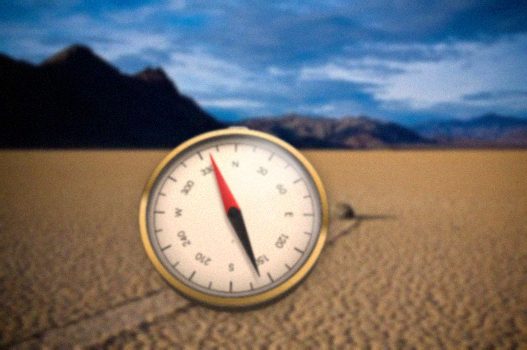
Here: 337.5 °
